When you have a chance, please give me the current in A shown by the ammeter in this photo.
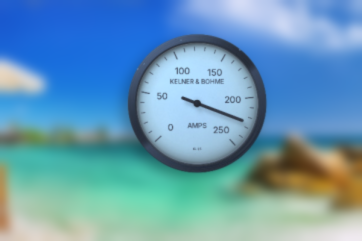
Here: 225 A
